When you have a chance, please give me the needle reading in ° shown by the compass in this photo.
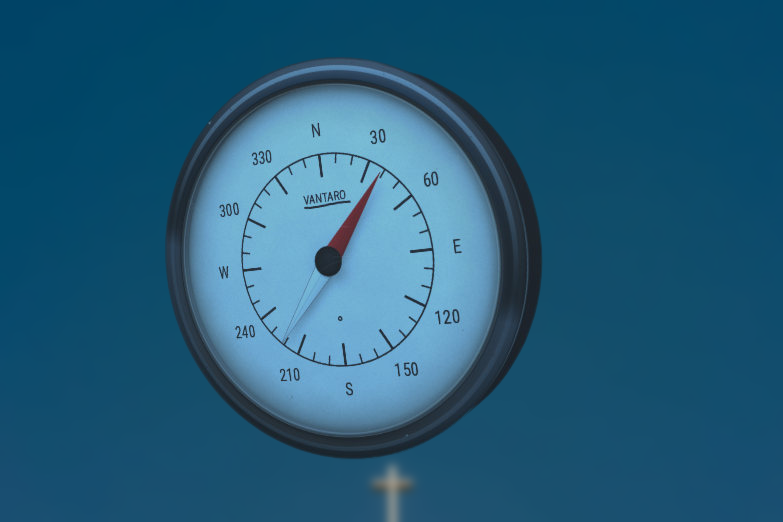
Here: 40 °
